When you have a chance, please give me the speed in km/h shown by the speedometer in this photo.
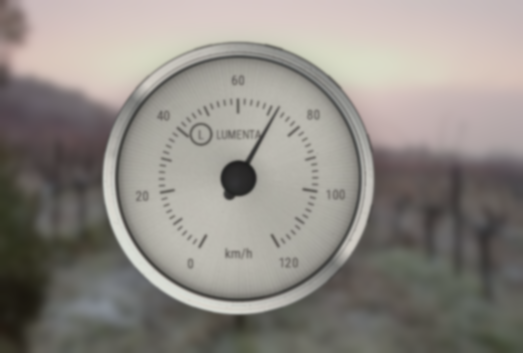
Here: 72 km/h
